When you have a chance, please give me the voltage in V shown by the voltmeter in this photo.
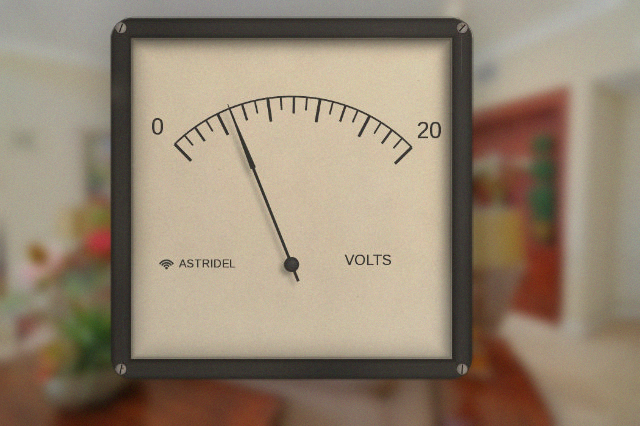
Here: 5 V
